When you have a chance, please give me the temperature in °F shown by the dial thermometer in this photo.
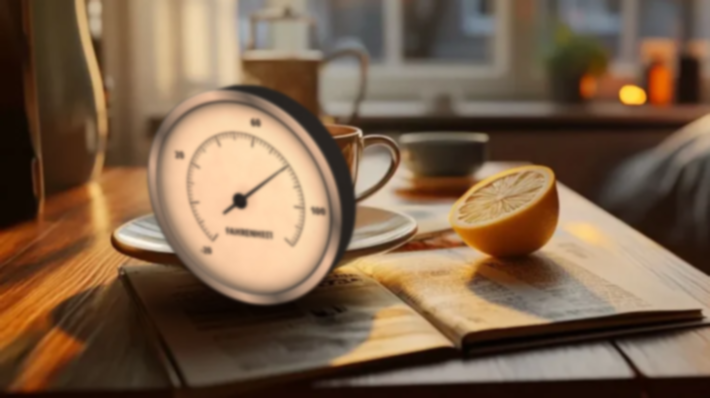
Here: 80 °F
